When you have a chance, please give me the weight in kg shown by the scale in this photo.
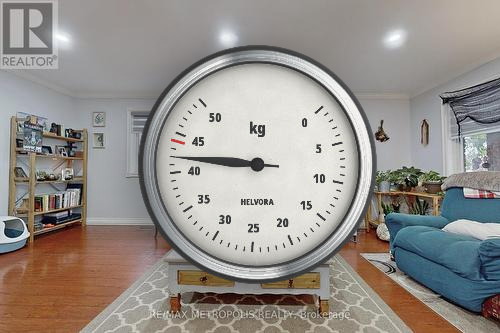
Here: 42 kg
